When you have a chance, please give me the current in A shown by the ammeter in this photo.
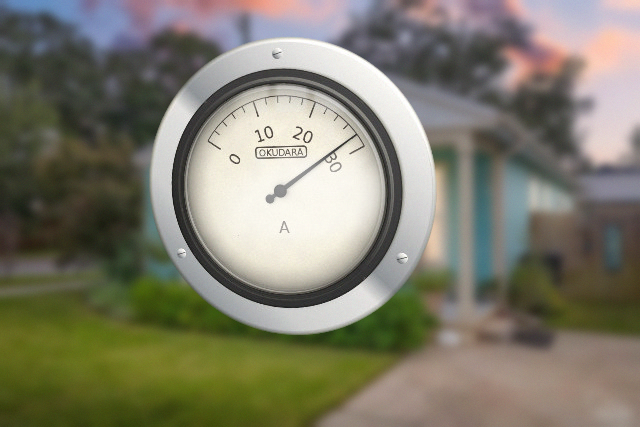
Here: 28 A
